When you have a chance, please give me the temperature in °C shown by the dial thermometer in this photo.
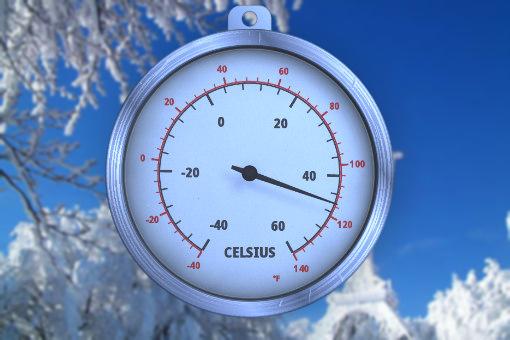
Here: 46 °C
